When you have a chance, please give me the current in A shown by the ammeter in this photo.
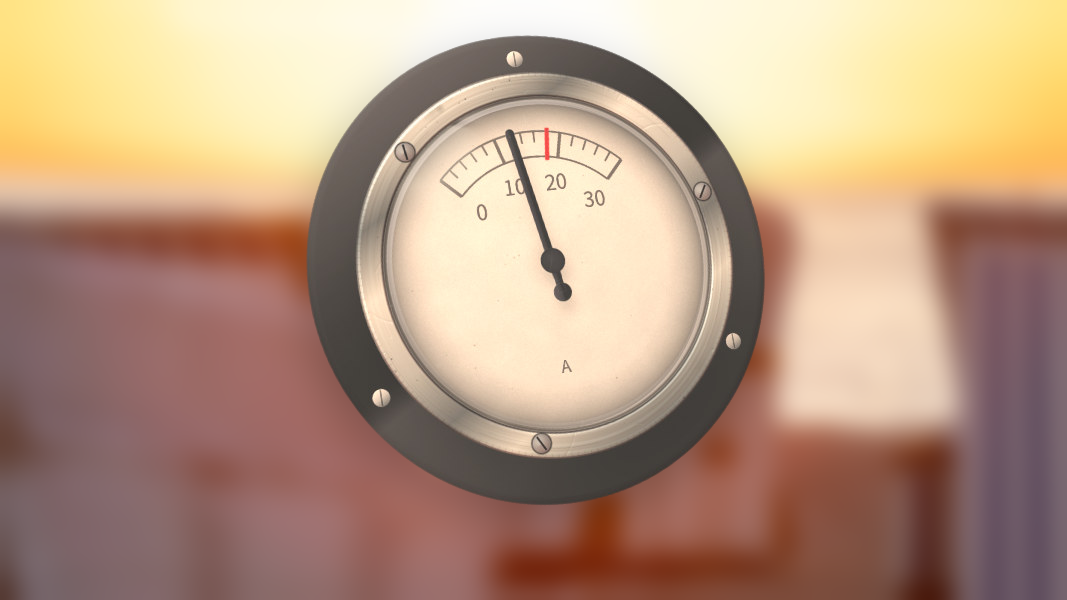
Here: 12 A
